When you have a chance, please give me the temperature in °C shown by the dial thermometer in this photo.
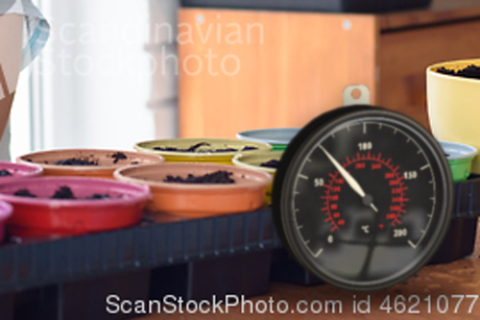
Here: 70 °C
